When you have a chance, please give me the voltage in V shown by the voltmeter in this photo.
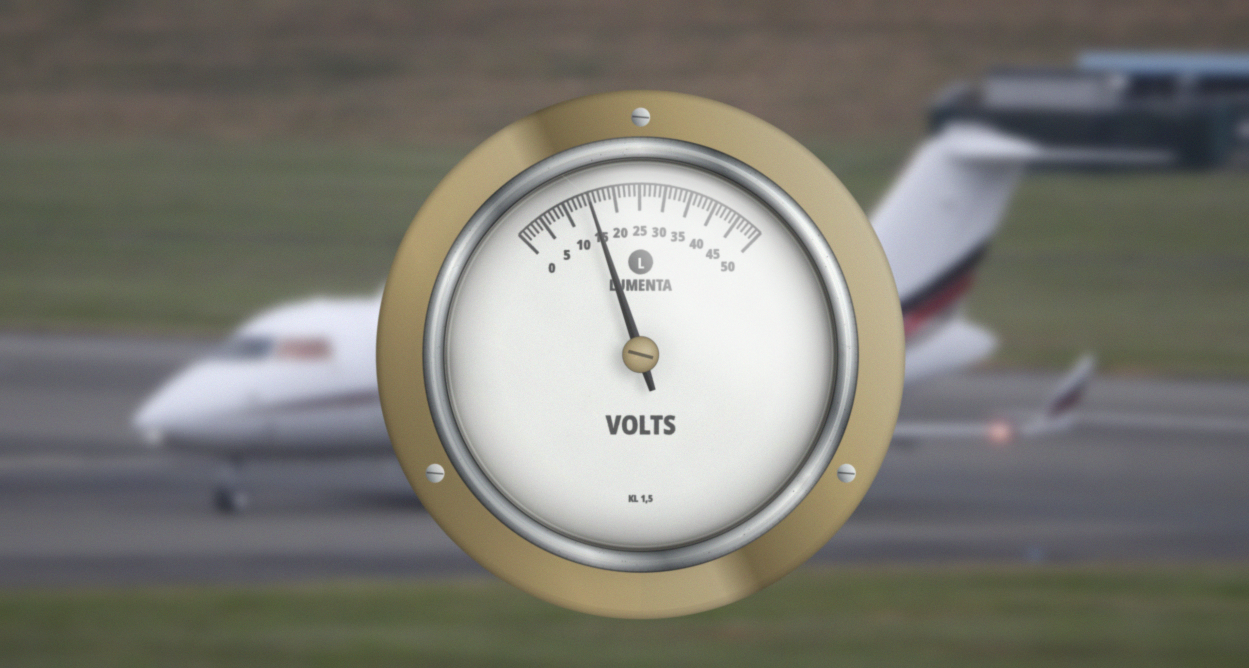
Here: 15 V
